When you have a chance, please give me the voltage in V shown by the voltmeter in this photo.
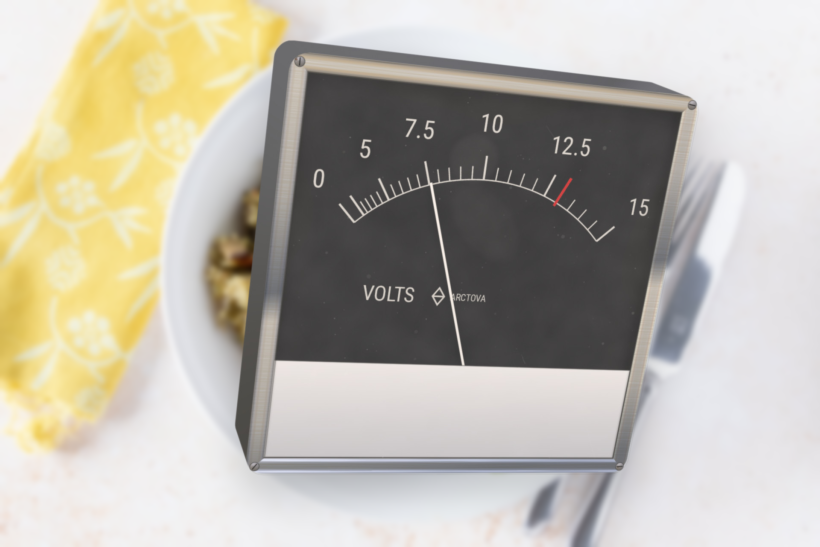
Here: 7.5 V
